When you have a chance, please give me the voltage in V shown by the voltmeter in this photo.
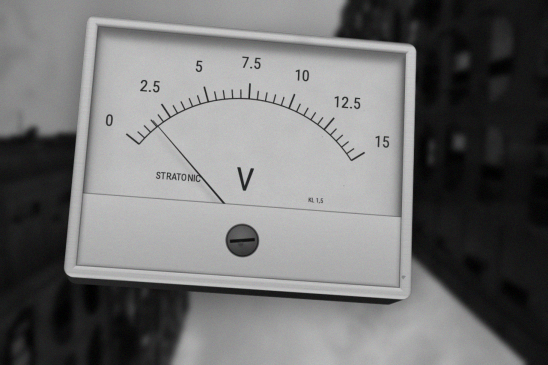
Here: 1.5 V
